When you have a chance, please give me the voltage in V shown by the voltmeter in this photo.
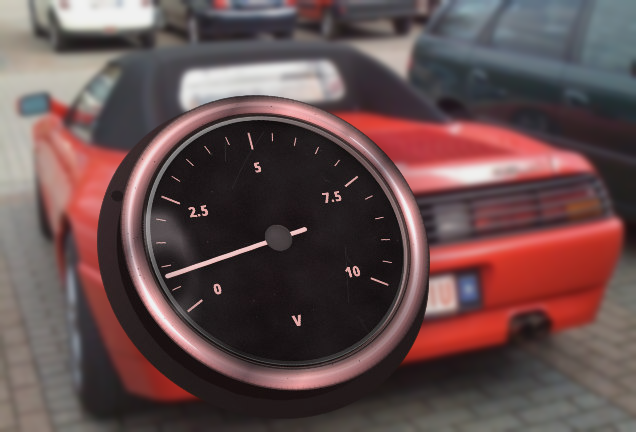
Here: 0.75 V
